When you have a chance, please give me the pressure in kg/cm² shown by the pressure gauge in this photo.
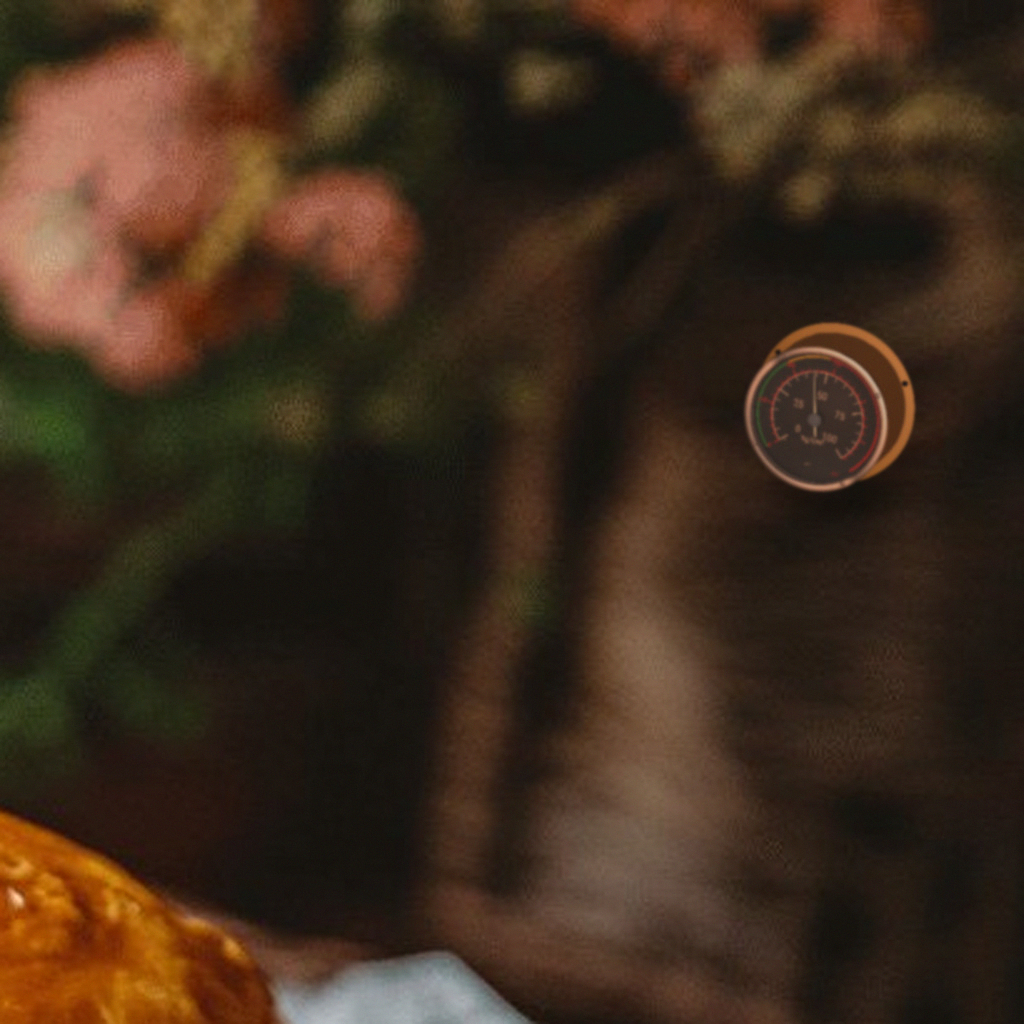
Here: 45 kg/cm²
